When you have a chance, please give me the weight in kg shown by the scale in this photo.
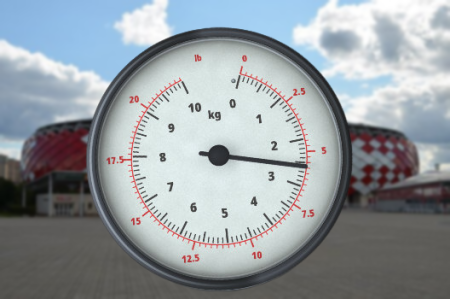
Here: 2.6 kg
